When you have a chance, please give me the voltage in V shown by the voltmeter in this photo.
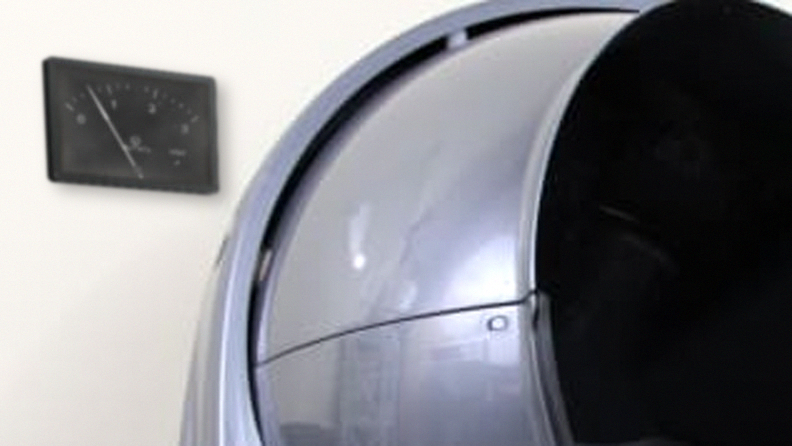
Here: 0.6 V
